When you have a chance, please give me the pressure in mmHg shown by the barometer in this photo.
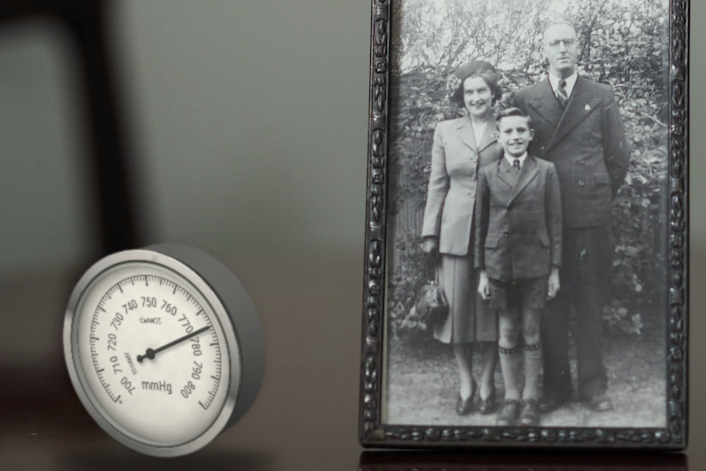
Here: 775 mmHg
